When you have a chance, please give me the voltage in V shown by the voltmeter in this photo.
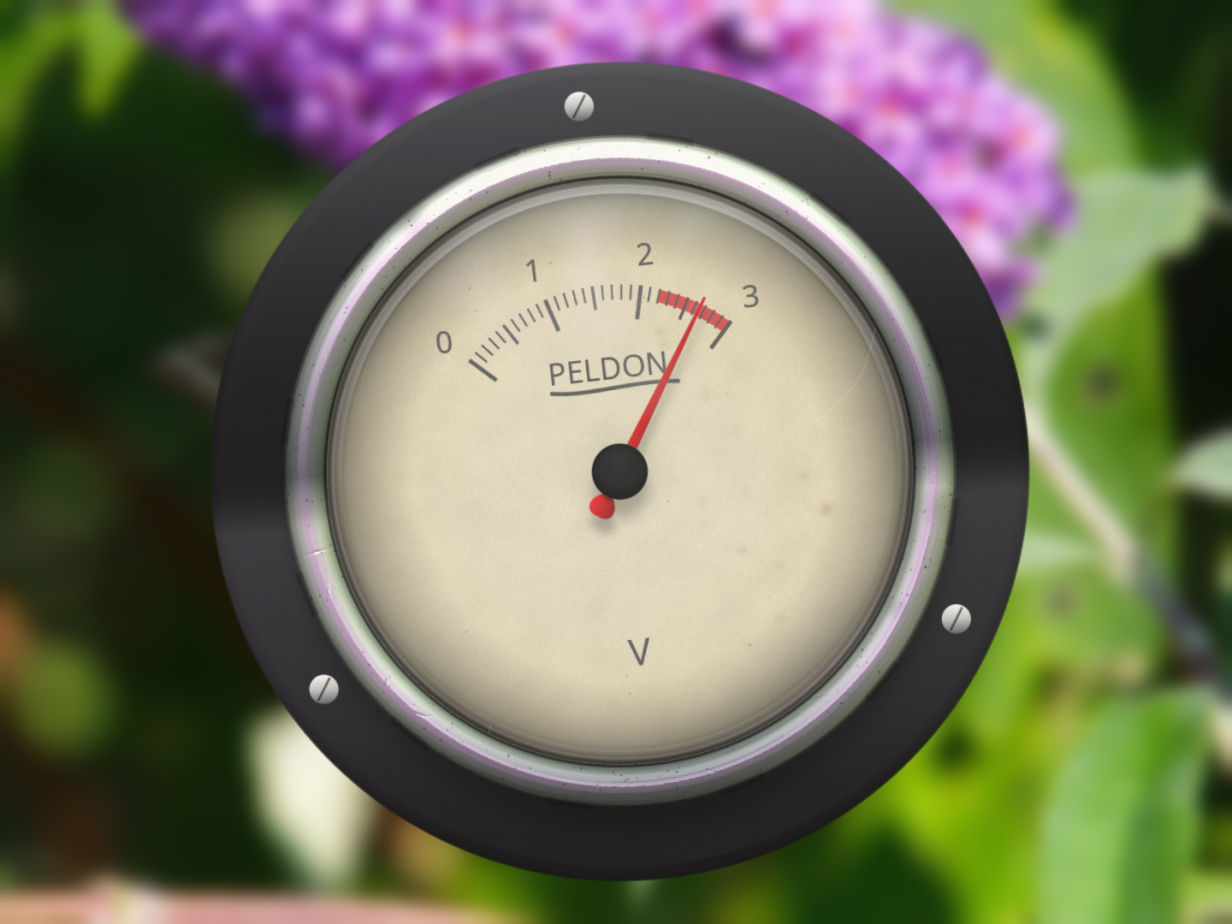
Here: 2.65 V
